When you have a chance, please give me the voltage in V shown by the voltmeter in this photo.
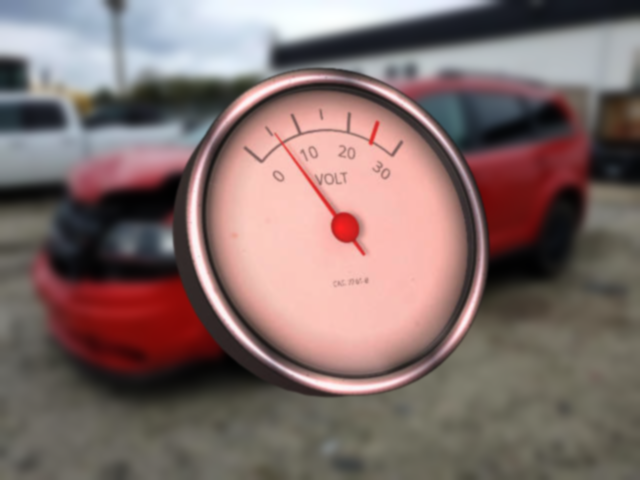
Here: 5 V
